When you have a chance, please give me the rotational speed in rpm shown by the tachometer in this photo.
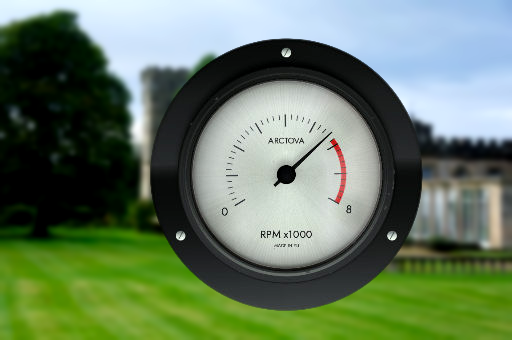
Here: 5600 rpm
